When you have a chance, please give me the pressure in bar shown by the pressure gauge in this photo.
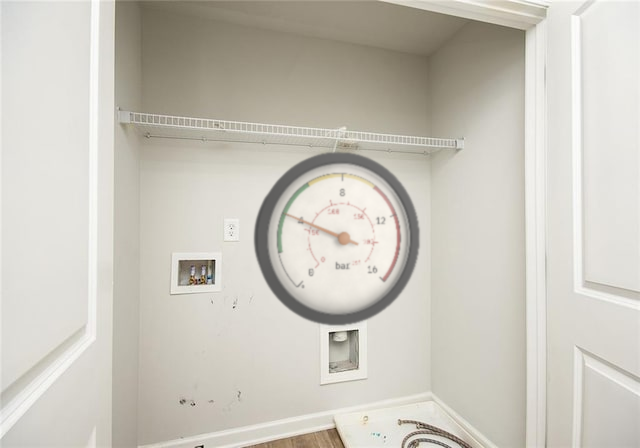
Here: 4 bar
